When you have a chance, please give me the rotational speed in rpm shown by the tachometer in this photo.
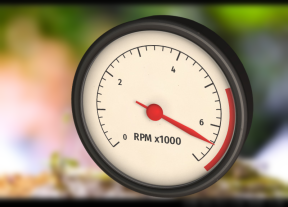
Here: 6400 rpm
